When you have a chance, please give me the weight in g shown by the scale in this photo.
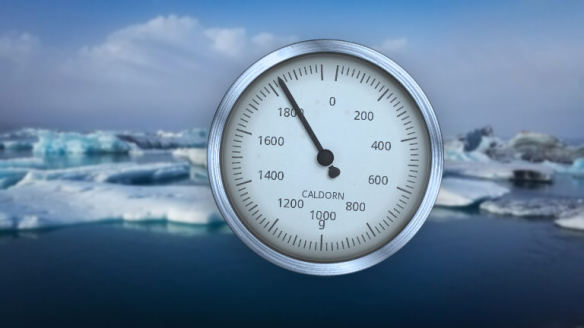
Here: 1840 g
